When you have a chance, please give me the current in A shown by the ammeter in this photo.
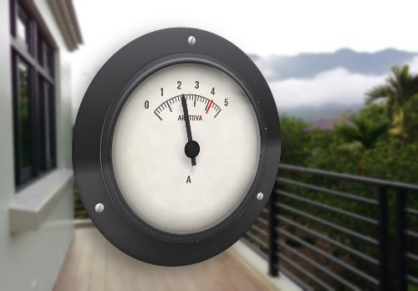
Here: 2 A
